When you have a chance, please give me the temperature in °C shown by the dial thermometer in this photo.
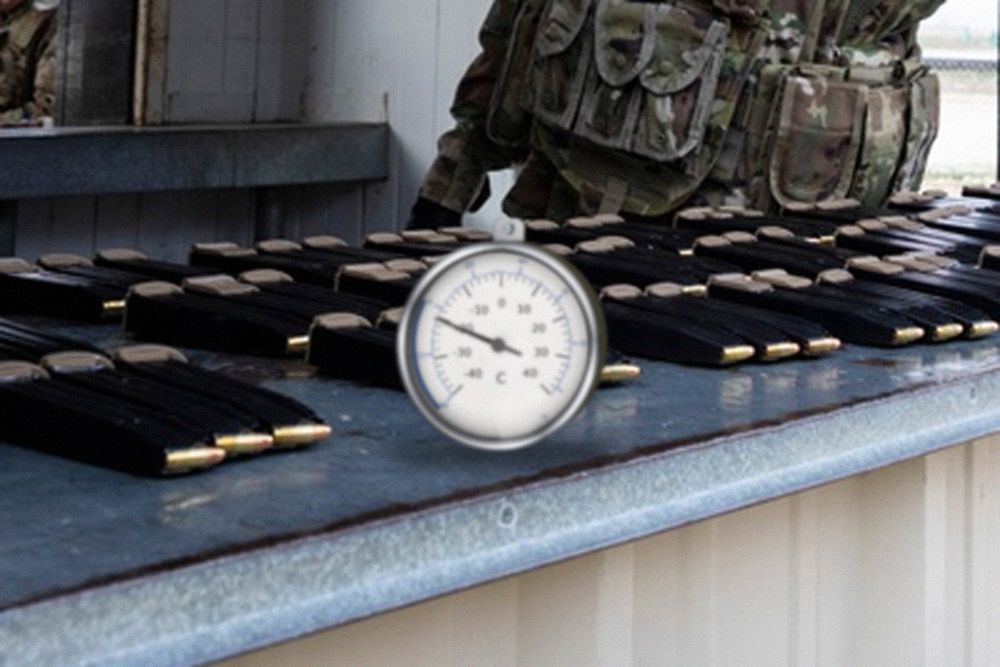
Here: -20 °C
